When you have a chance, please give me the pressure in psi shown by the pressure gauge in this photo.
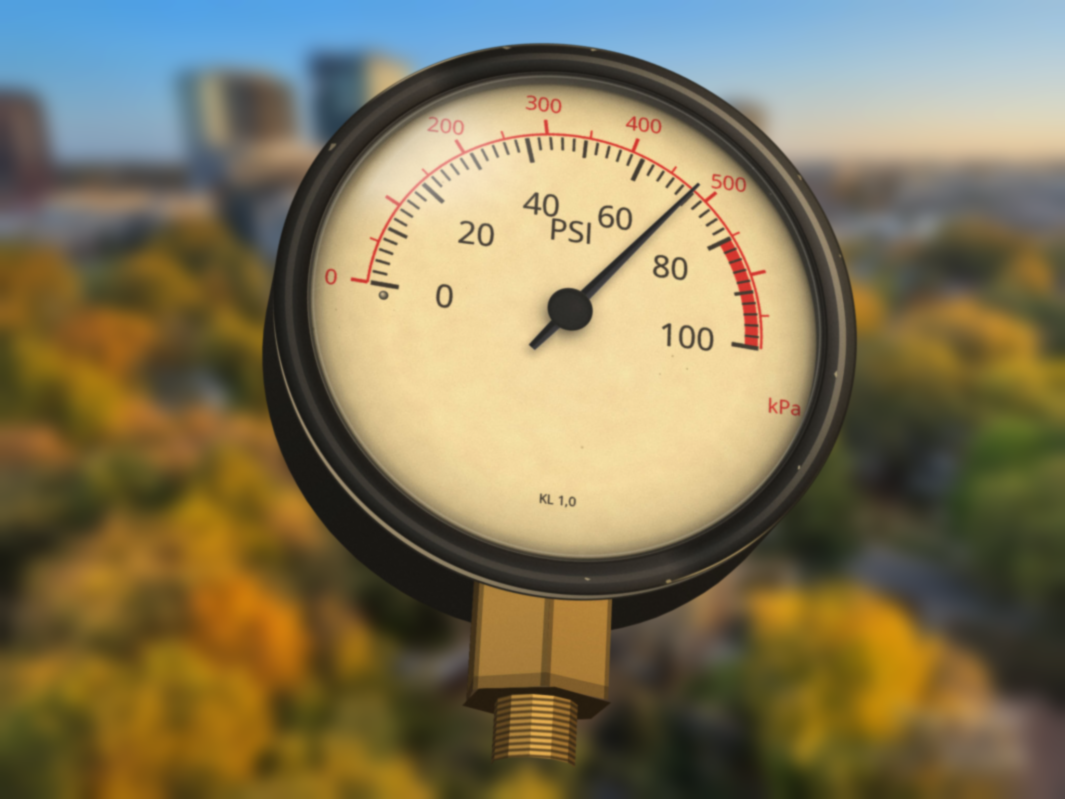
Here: 70 psi
